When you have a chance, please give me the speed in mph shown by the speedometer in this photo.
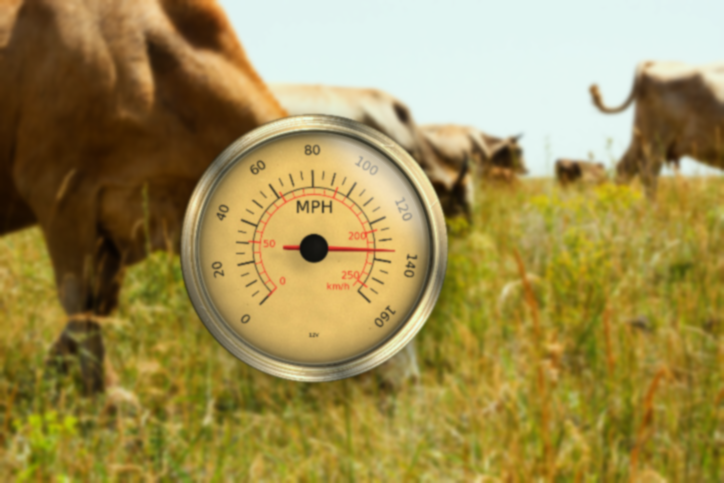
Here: 135 mph
